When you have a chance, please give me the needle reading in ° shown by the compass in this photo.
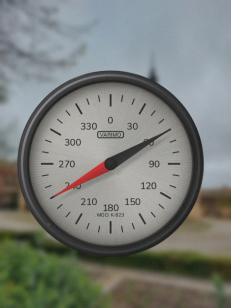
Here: 240 °
